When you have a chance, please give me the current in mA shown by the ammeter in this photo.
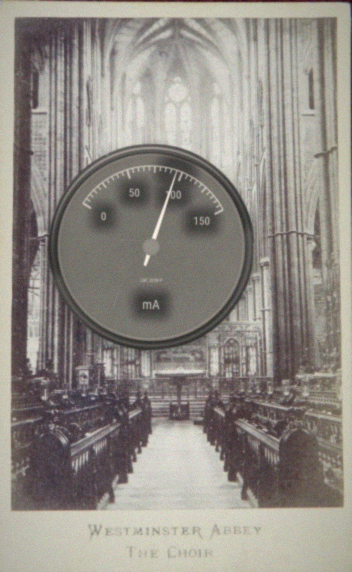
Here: 95 mA
